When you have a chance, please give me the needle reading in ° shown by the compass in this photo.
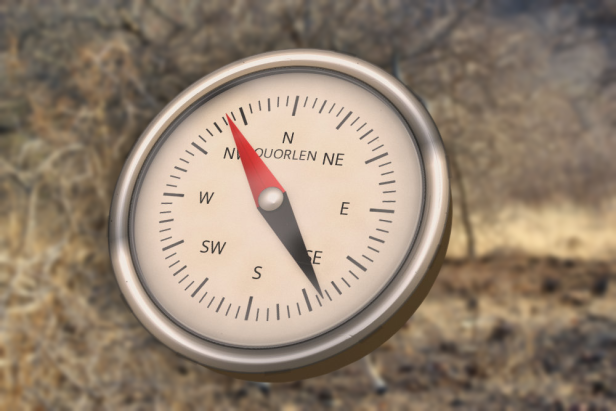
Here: 322.5 °
